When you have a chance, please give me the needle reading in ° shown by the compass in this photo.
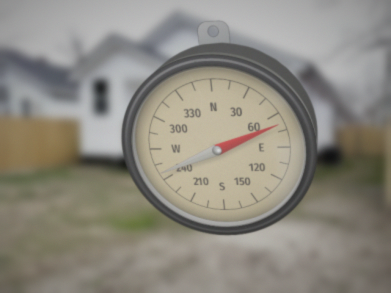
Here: 67.5 °
